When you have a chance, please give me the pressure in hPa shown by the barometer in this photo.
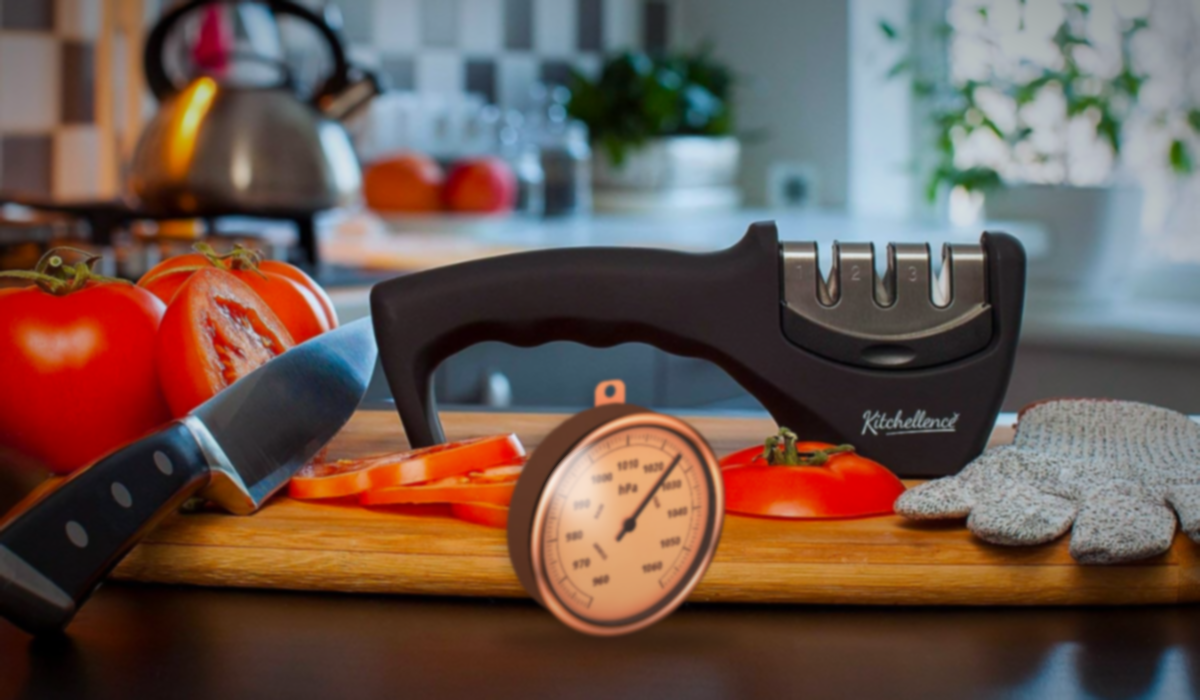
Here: 1025 hPa
